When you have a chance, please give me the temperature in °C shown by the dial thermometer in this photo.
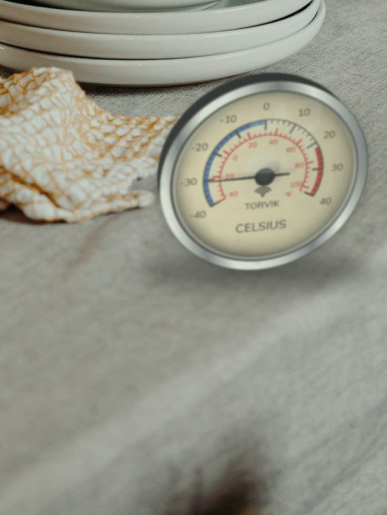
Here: -30 °C
